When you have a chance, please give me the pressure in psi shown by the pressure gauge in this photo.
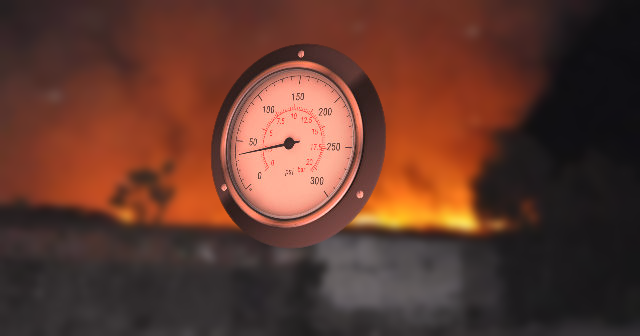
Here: 35 psi
